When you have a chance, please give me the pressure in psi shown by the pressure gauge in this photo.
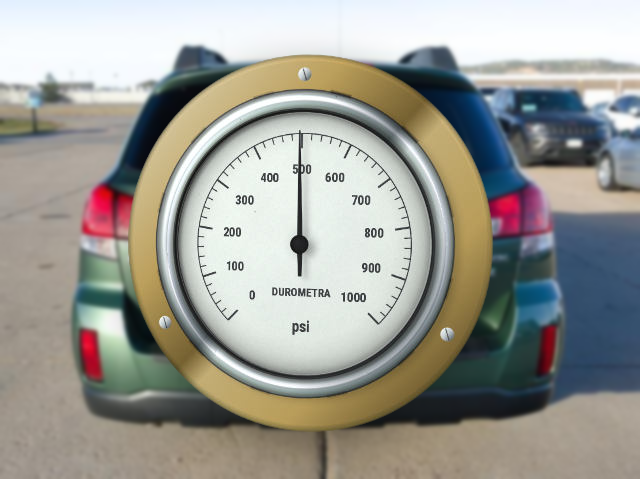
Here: 500 psi
